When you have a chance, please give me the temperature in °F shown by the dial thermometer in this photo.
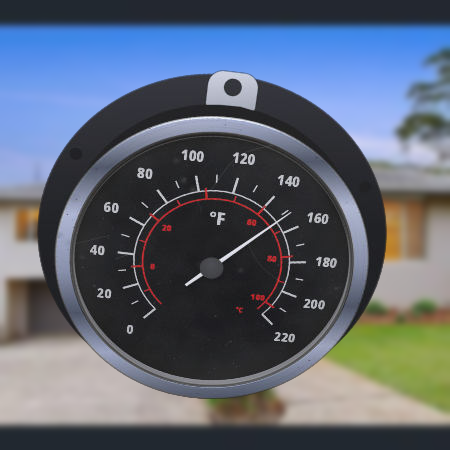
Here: 150 °F
